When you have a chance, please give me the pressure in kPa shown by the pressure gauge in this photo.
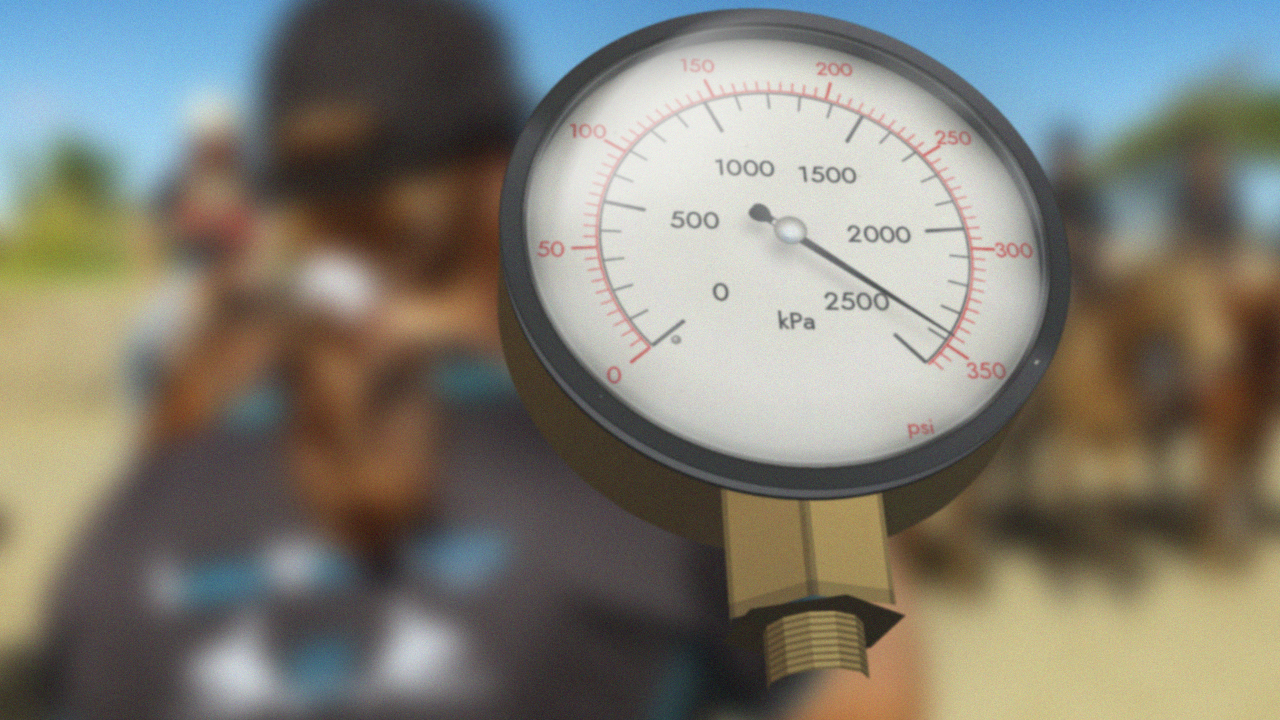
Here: 2400 kPa
